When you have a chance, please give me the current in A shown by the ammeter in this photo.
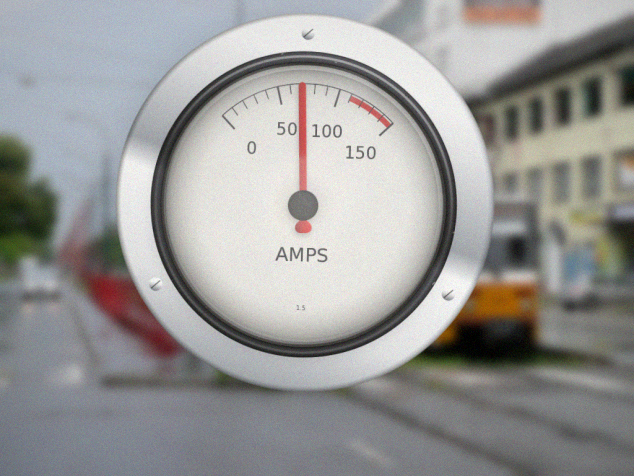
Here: 70 A
